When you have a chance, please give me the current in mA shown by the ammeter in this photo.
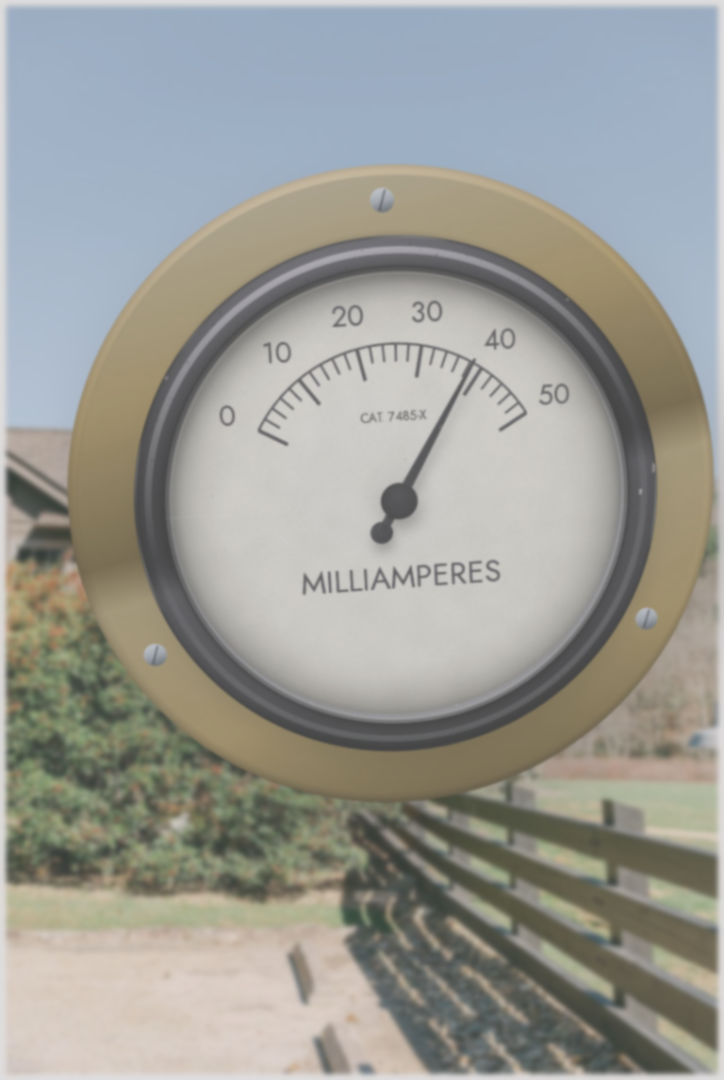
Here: 38 mA
